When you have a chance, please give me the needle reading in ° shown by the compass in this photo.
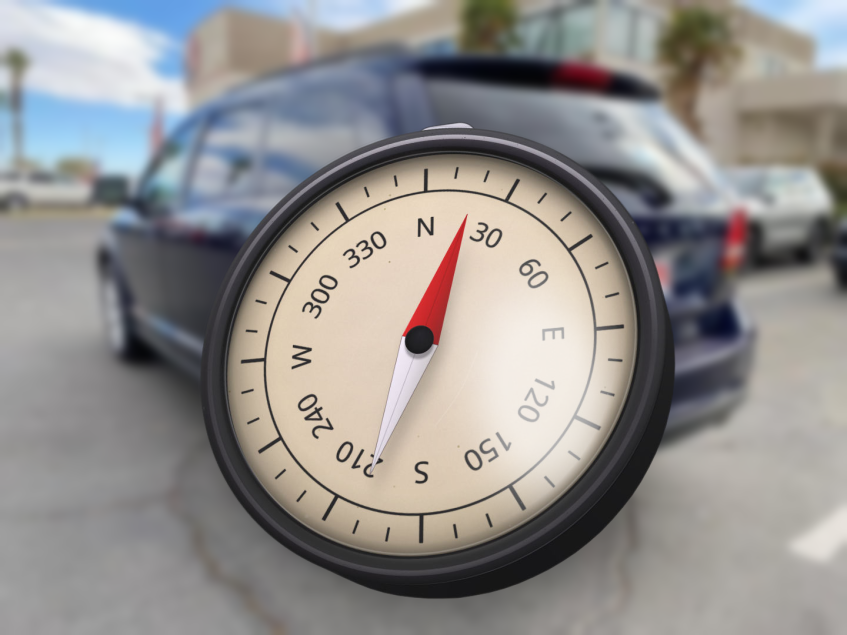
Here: 20 °
